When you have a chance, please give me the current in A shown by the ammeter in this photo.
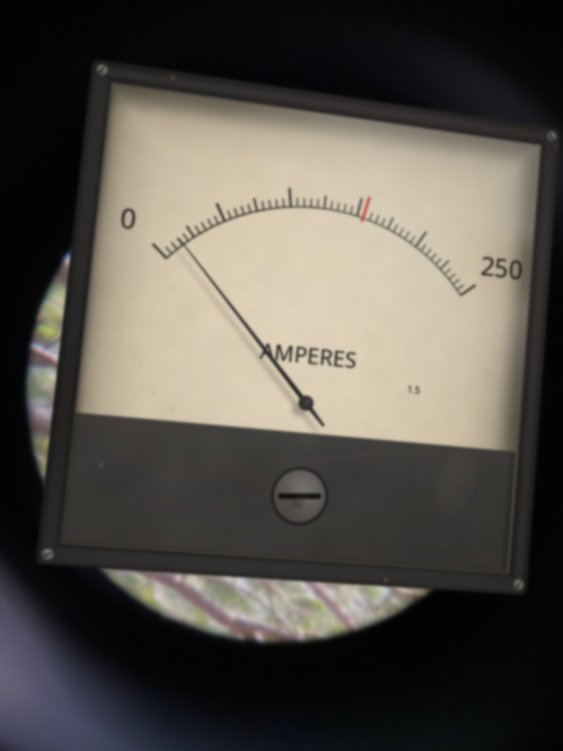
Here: 15 A
